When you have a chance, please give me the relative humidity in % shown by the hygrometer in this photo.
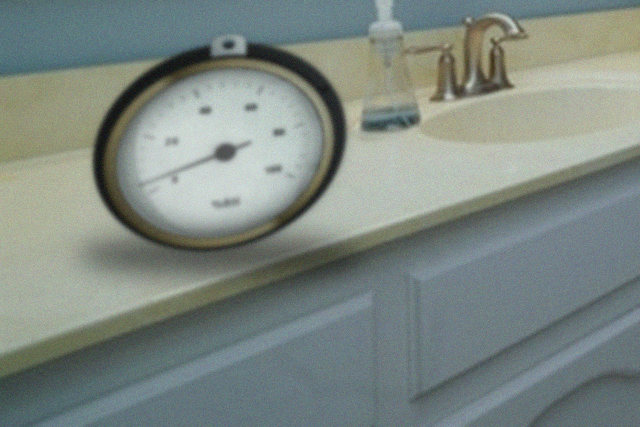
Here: 4 %
